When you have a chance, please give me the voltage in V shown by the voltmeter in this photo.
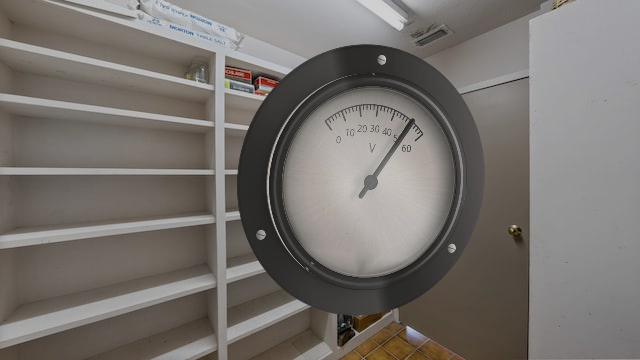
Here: 50 V
